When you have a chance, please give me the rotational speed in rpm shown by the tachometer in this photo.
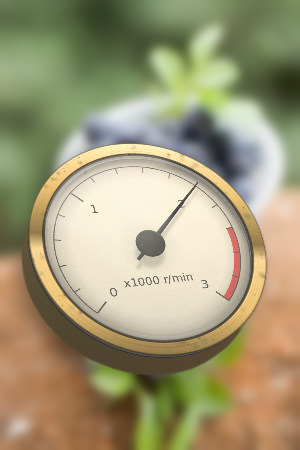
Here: 2000 rpm
